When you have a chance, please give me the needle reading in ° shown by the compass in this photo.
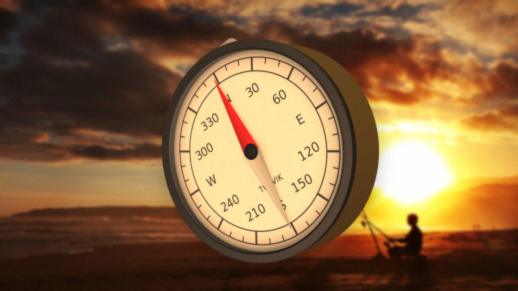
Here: 0 °
